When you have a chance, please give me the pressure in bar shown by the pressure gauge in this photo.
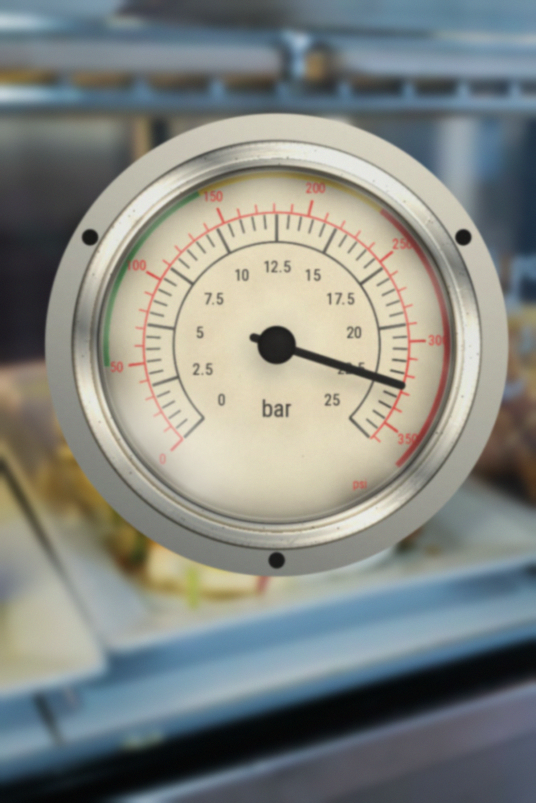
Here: 22.5 bar
